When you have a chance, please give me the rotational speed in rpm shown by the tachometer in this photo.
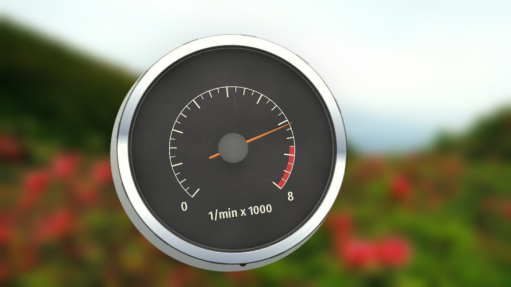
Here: 6125 rpm
